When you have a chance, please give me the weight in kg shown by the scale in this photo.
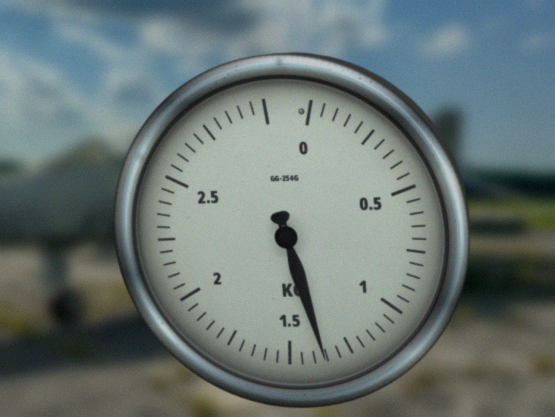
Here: 1.35 kg
